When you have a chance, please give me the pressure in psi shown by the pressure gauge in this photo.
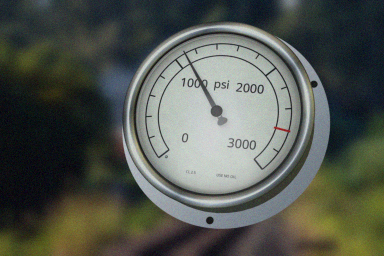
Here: 1100 psi
